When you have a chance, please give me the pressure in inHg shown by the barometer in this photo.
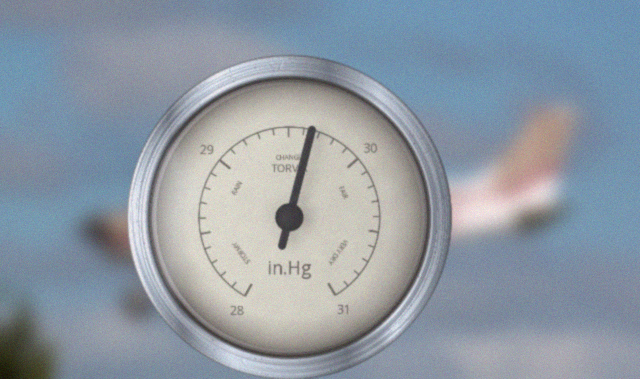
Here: 29.65 inHg
